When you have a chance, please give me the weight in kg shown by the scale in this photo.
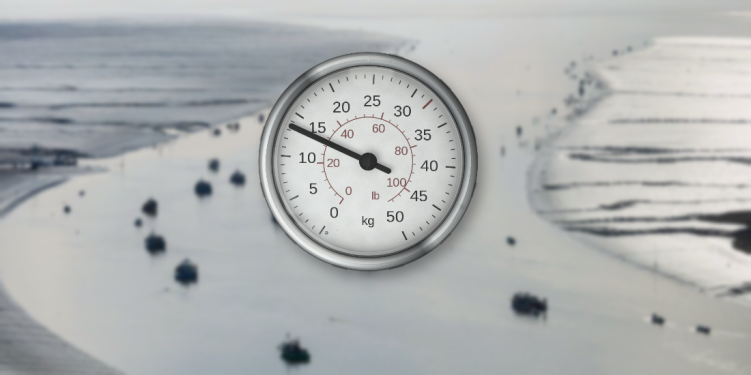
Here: 13.5 kg
